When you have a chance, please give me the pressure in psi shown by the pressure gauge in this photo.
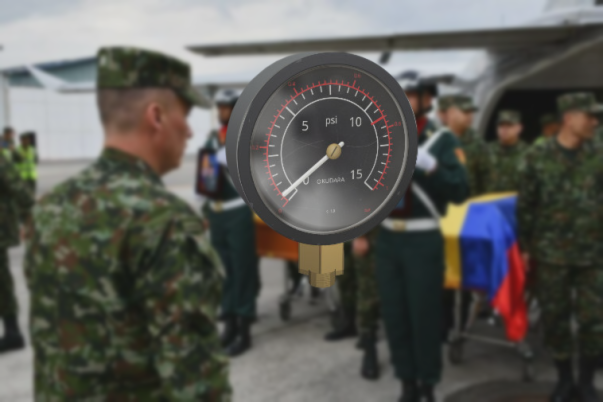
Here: 0.5 psi
